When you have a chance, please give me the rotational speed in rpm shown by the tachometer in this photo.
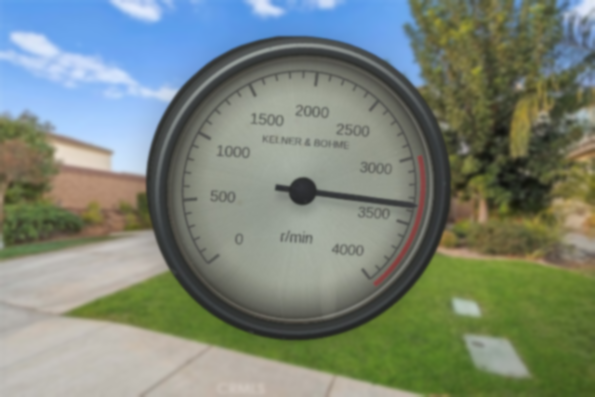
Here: 3350 rpm
